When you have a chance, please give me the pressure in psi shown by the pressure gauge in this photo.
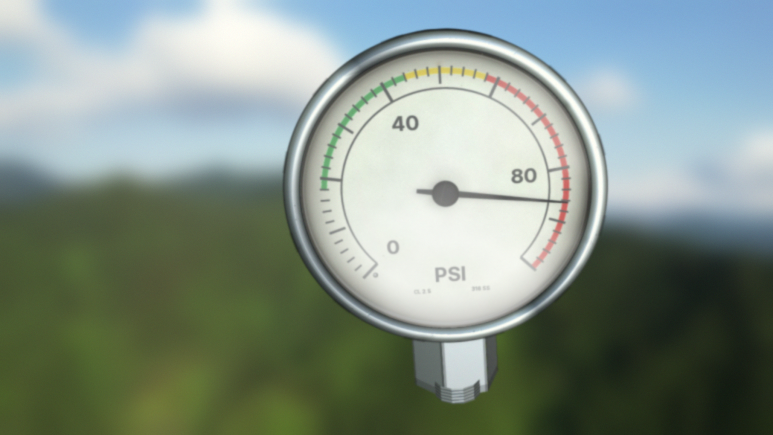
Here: 86 psi
